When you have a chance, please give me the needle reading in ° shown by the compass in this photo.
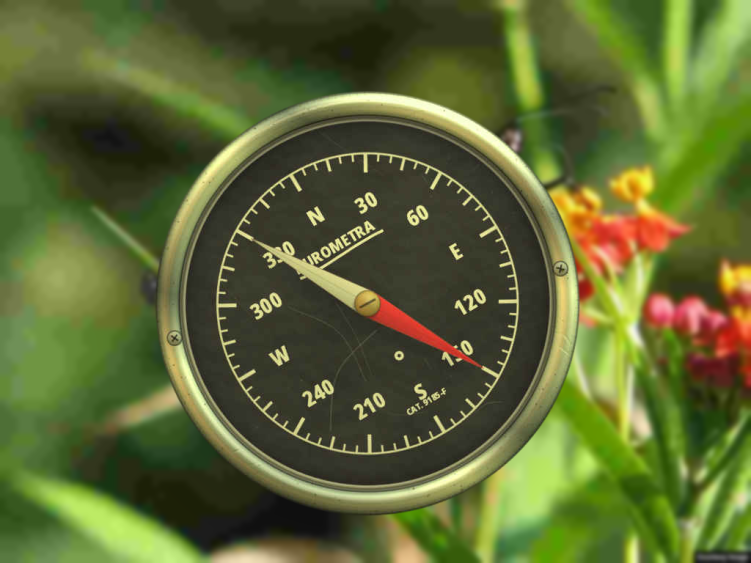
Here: 150 °
